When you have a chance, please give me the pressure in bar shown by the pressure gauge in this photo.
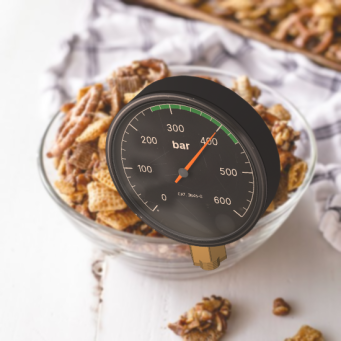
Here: 400 bar
